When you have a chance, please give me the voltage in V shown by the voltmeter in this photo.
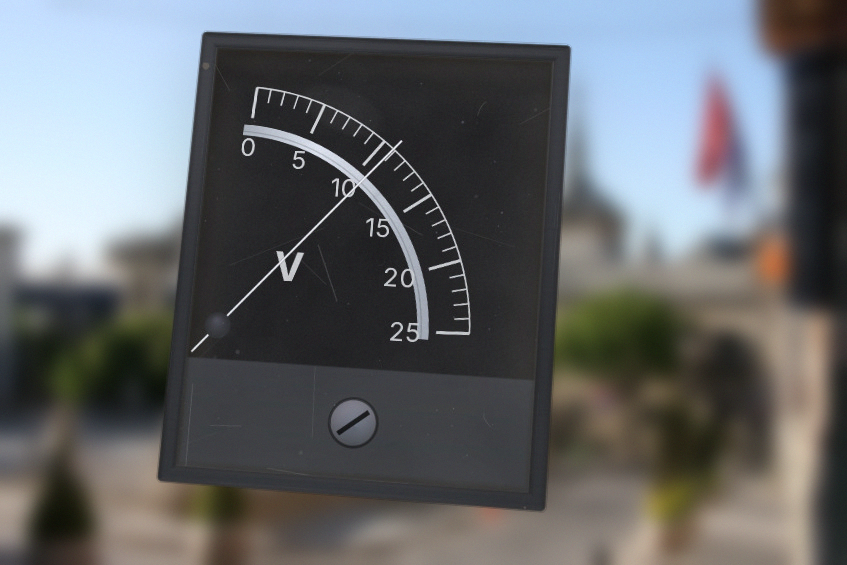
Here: 11 V
